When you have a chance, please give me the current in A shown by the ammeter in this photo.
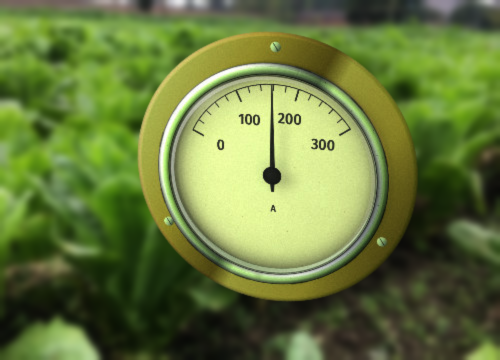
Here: 160 A
